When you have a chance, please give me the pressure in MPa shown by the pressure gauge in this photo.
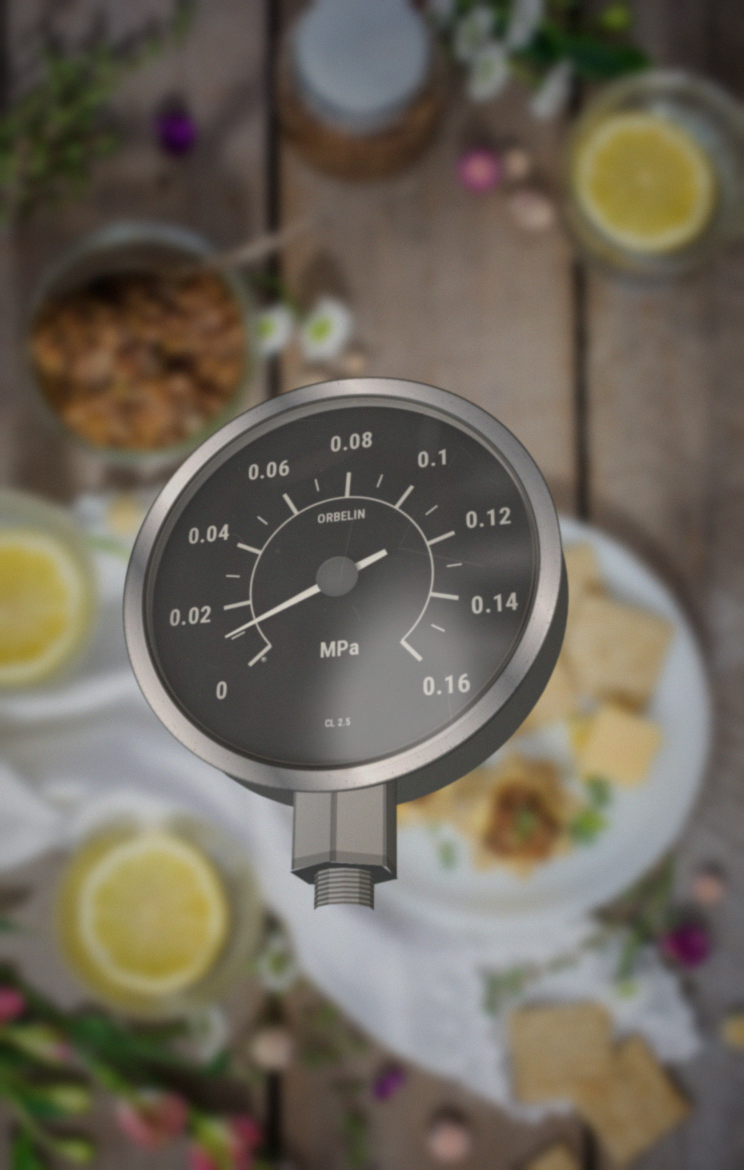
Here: 0.01 MPa
